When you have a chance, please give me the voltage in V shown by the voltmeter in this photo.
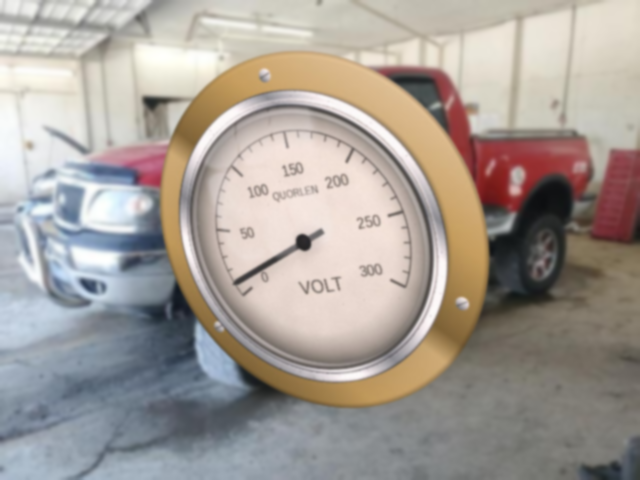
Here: 10 V
